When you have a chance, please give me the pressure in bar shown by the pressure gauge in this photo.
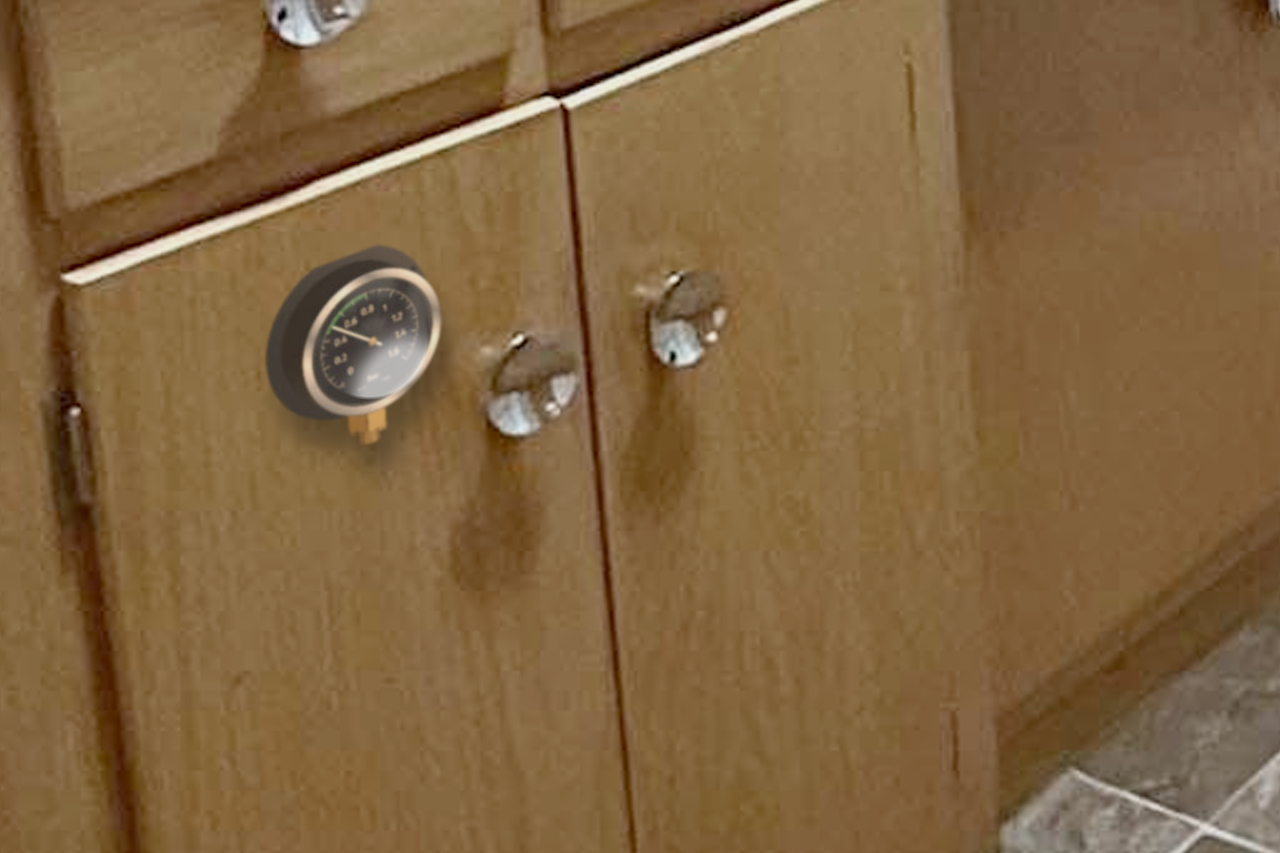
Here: 0.5 bar
